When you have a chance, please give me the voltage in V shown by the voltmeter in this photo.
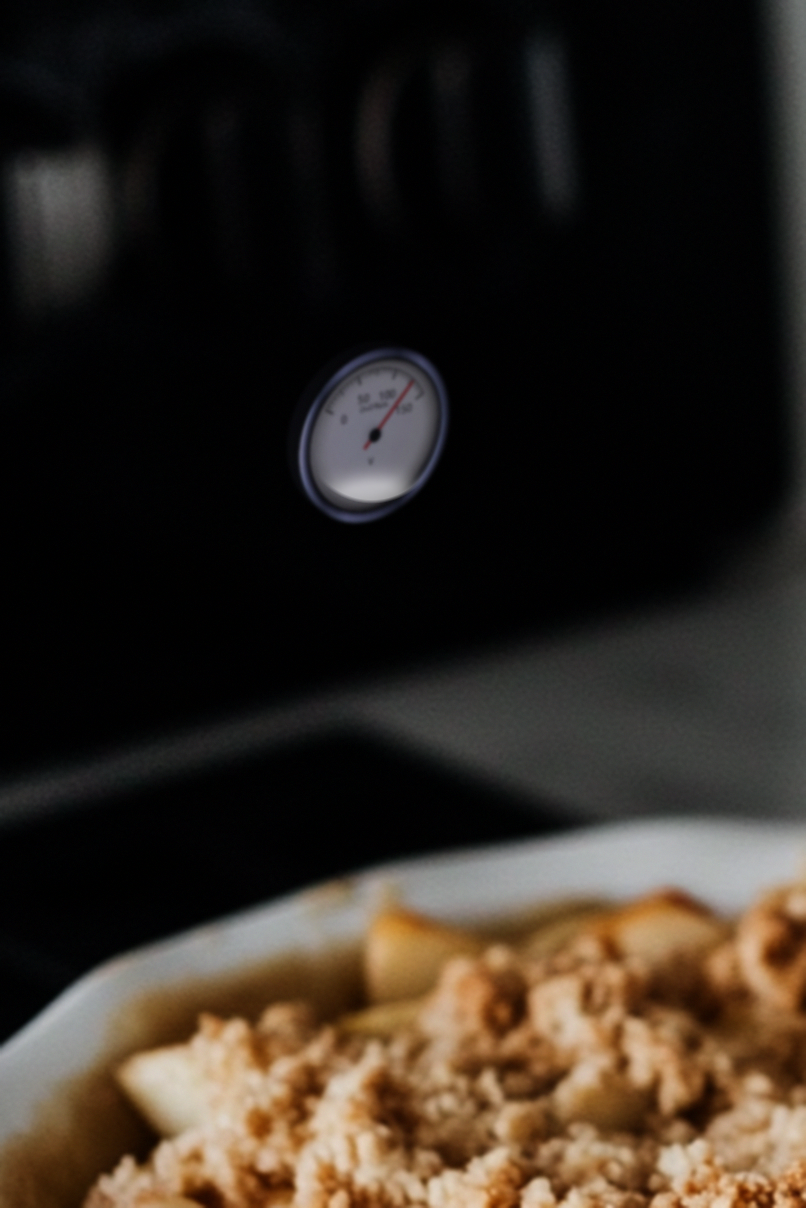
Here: 125 V
